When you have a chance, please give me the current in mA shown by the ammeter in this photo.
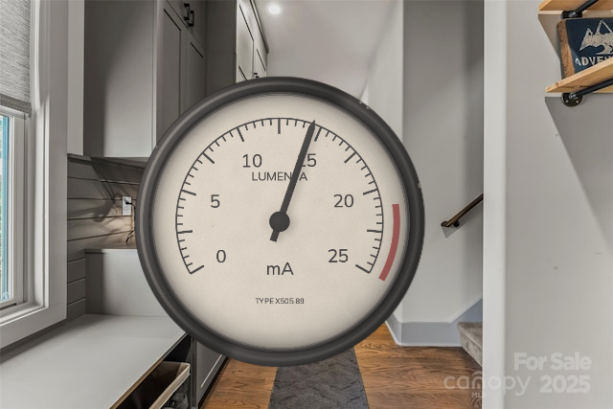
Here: 14.5 mA
